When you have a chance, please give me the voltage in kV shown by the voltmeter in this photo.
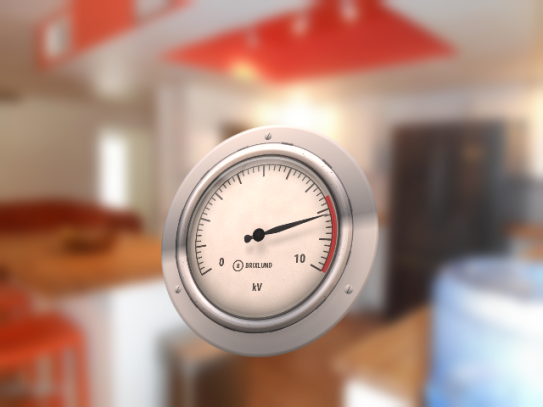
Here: 8.2 kV
